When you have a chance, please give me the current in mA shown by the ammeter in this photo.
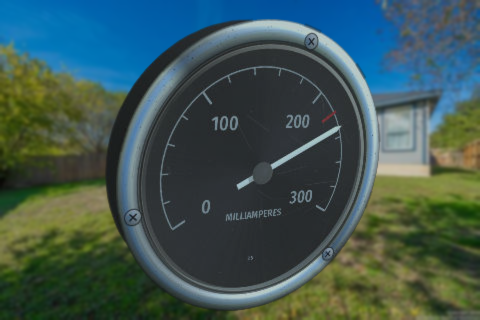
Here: 230 mA
